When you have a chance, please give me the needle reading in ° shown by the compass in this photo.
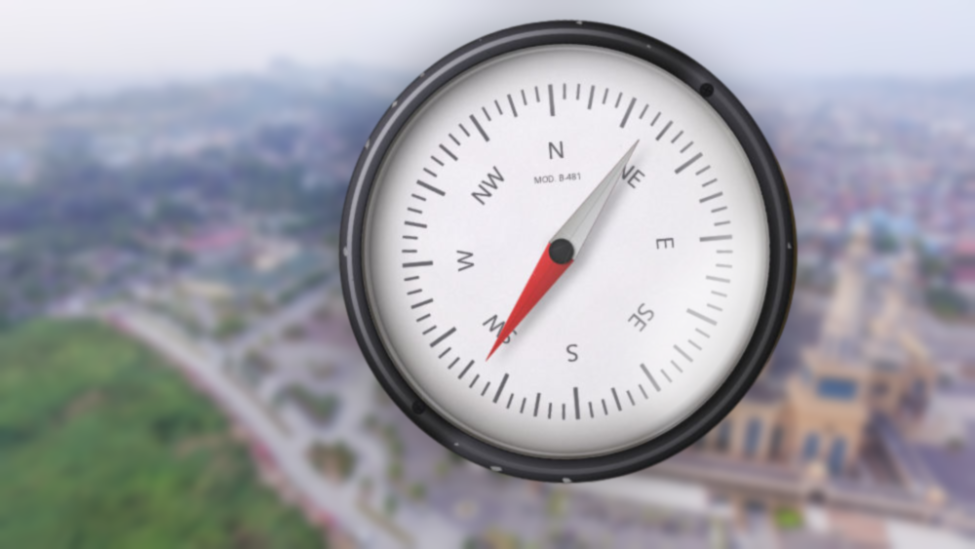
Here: 220 °
